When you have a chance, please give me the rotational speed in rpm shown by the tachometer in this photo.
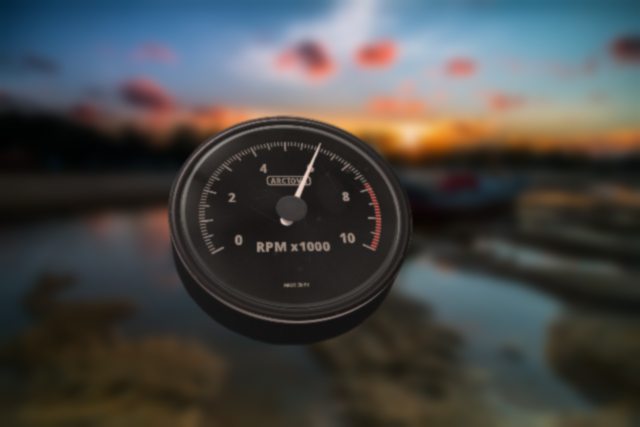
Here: 6000 rpm
